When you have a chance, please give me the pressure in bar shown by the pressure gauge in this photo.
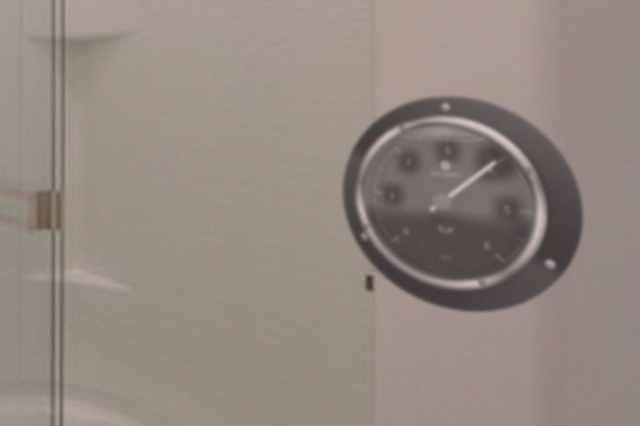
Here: 4 bar
